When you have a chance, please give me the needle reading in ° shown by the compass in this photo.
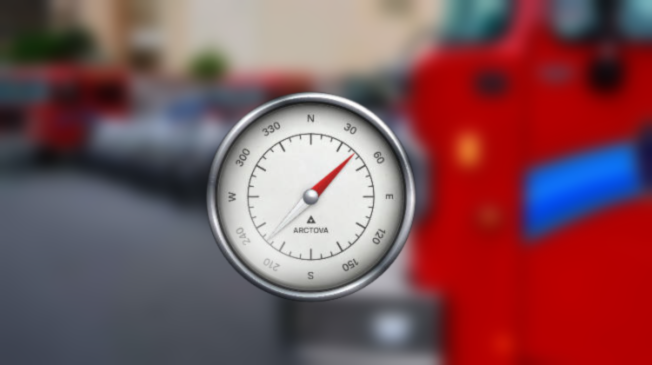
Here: 45 °
